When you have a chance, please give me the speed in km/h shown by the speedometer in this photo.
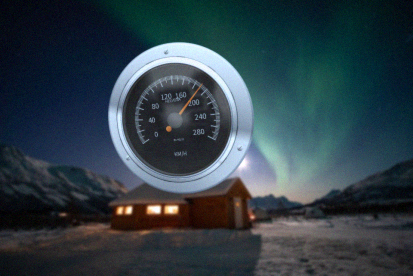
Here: 190 km/h
